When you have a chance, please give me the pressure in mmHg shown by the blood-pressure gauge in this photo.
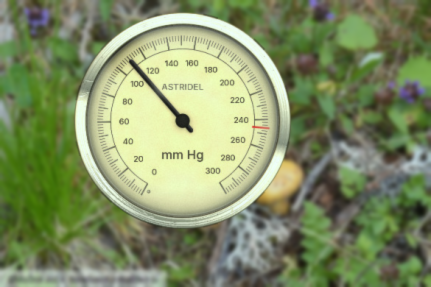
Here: 110 mmHg
